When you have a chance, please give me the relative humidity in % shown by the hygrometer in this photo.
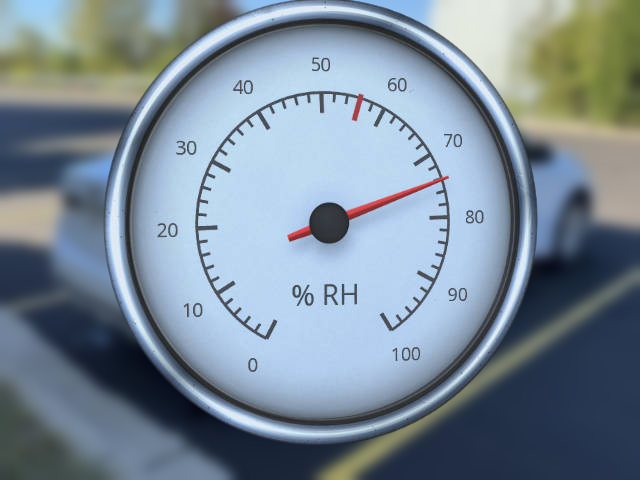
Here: 74 %
